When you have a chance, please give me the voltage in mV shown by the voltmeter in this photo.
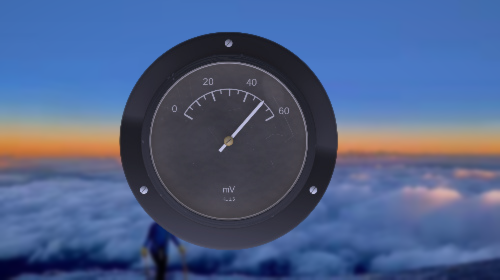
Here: 50 mV
